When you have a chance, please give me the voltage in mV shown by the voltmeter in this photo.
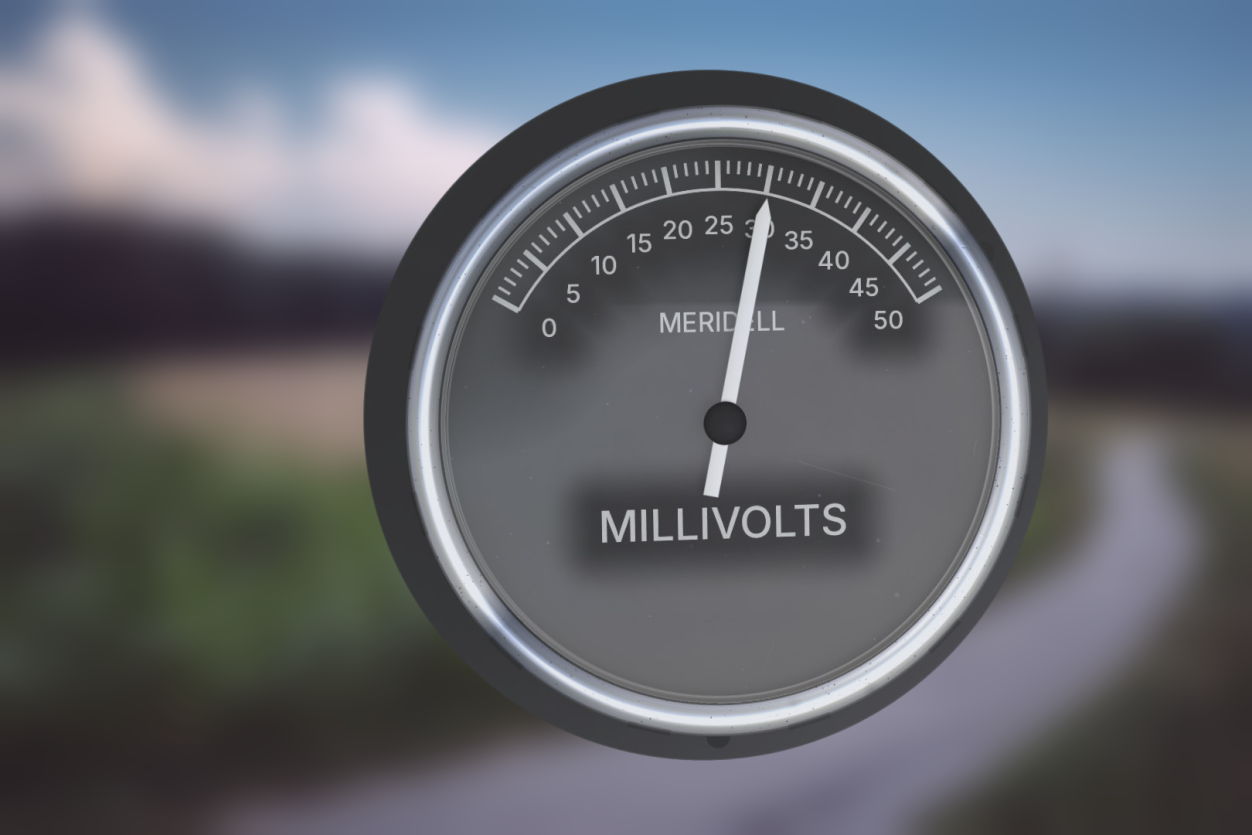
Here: 30 mV
